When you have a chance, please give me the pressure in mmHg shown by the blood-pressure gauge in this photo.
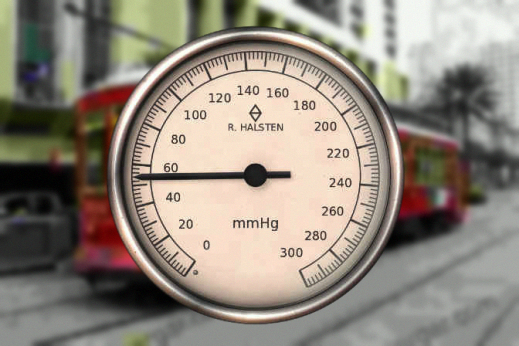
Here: 54 mmHg
